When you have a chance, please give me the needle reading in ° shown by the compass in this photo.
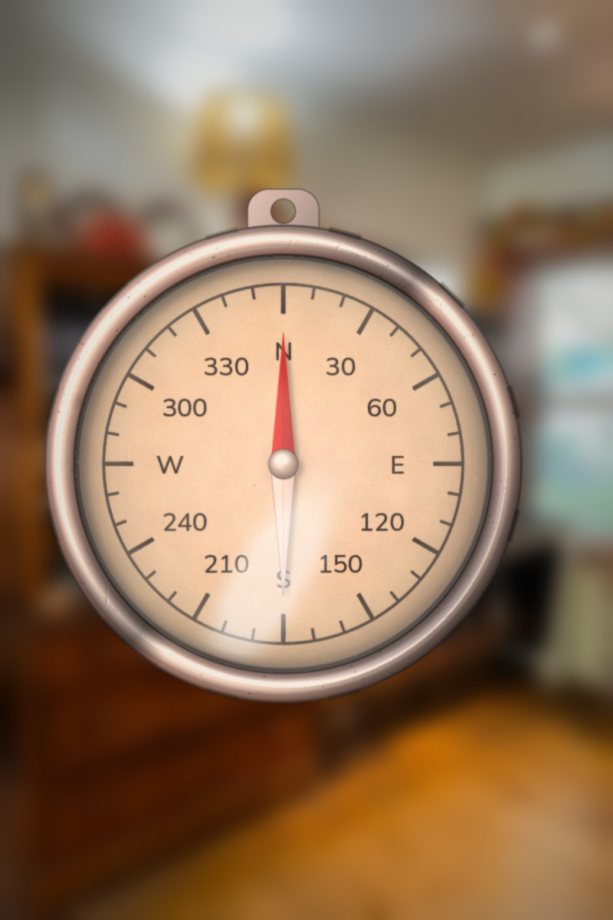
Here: 0 °
